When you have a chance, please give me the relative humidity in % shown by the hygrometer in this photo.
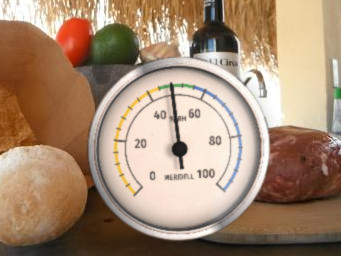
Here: 48 %
